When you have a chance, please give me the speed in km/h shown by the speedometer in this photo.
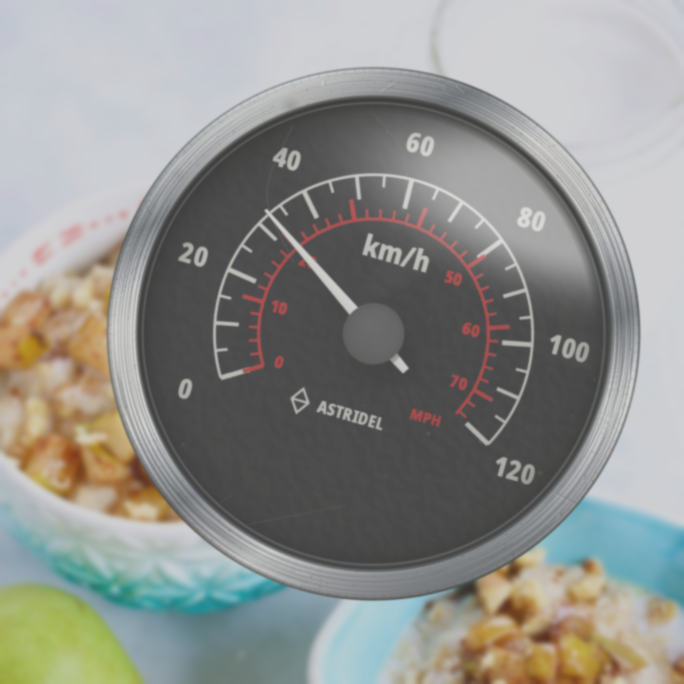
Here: 32.5 km/h
